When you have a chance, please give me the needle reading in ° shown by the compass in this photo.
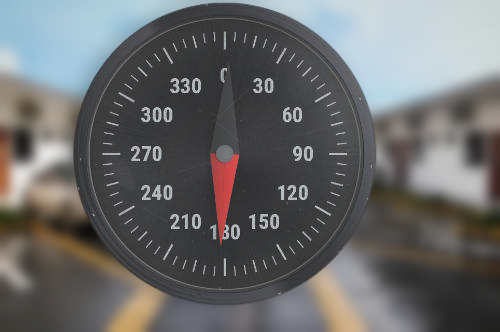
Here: 182.5 °
